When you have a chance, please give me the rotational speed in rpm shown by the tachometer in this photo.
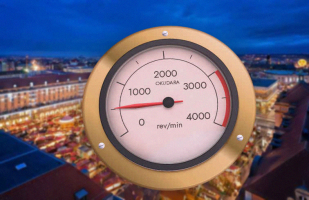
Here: 500 rpm
